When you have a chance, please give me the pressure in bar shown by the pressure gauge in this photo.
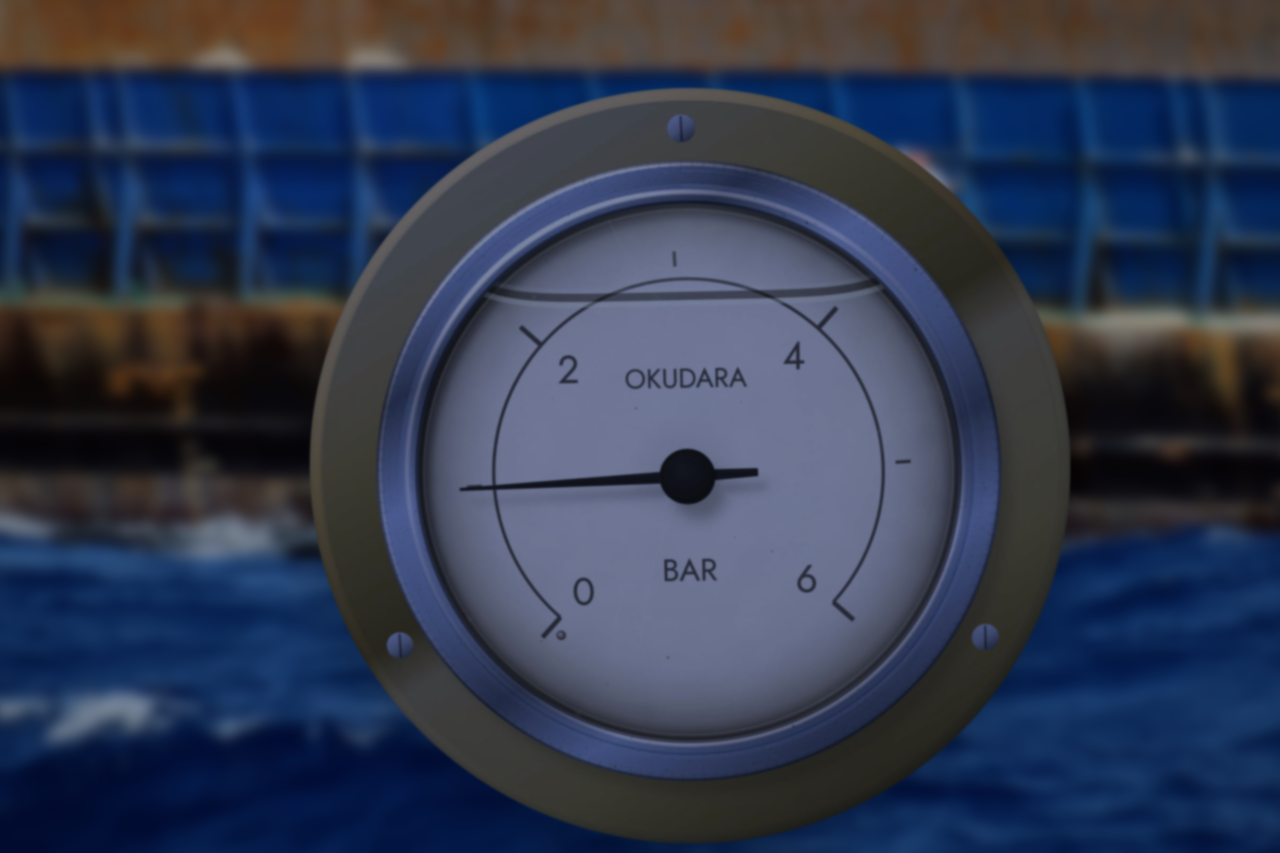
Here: 1 bar
